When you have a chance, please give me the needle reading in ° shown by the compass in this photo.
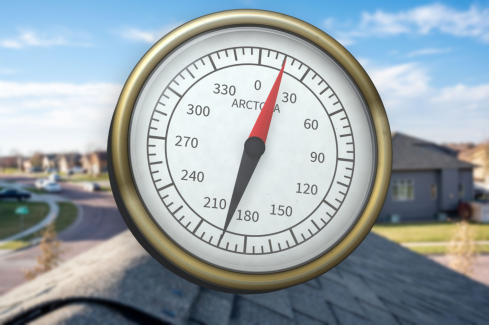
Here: 15 °
